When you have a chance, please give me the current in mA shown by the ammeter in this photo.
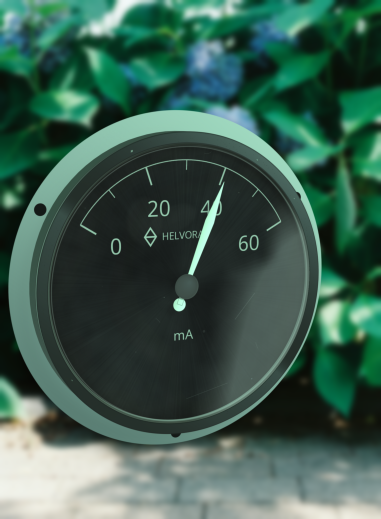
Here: 40 mA
